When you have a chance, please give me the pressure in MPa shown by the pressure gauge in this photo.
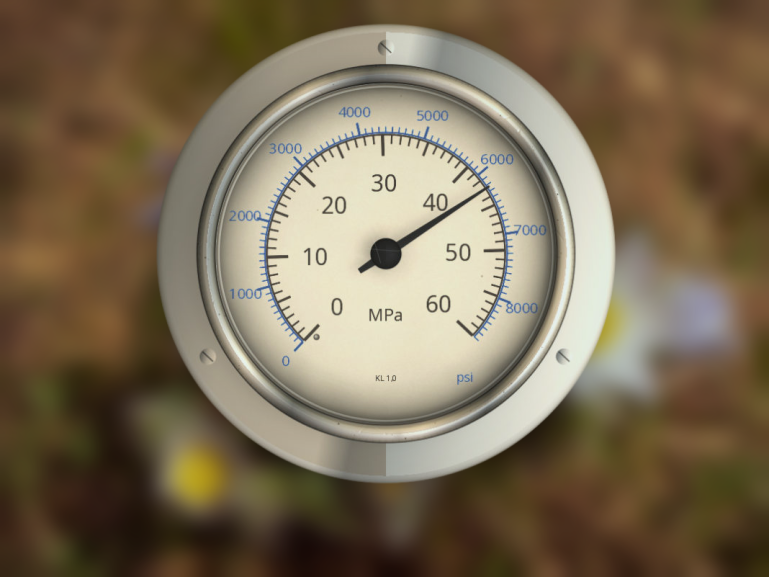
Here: 43 MPa
